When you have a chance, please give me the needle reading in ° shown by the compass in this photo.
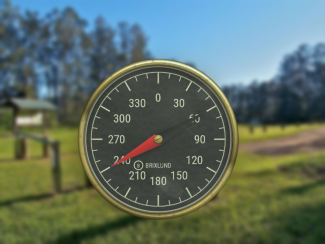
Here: 240 °
